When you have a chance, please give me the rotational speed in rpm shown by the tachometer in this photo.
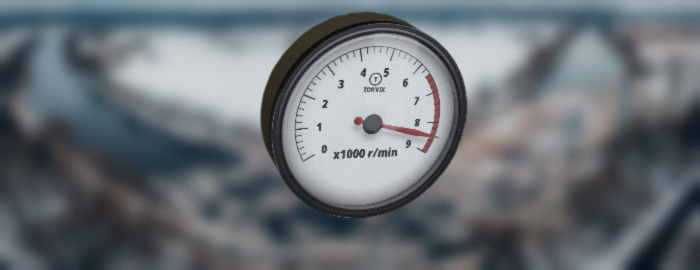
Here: 8400 rpm
